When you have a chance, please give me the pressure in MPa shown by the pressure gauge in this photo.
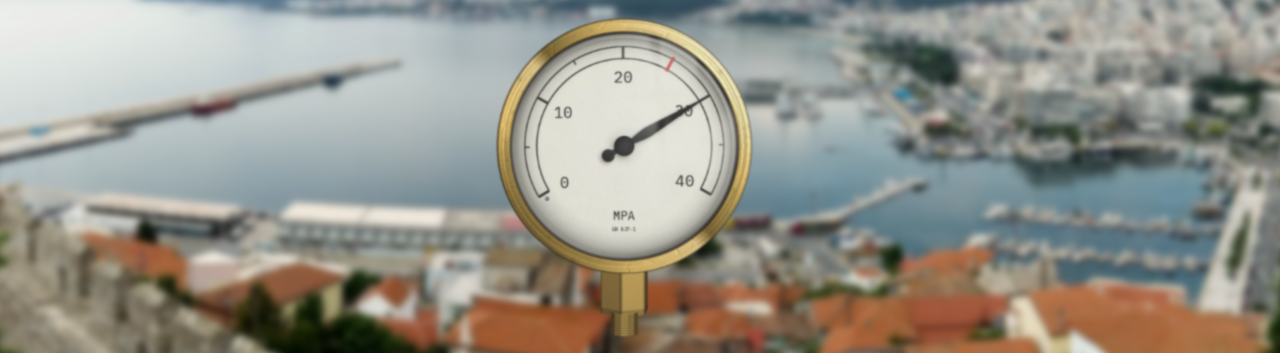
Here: 30 MPa
